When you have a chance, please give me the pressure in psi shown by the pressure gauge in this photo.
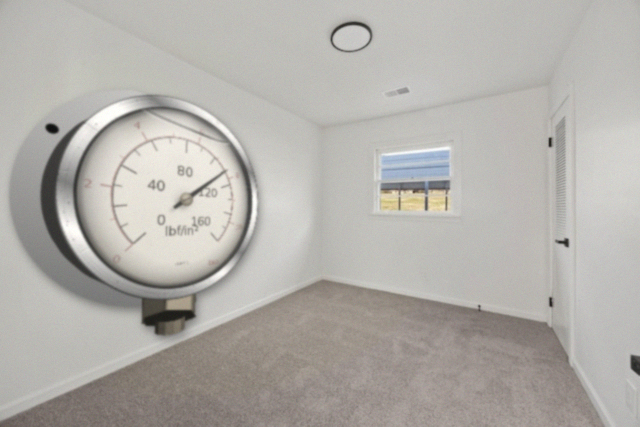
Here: 110 psi
